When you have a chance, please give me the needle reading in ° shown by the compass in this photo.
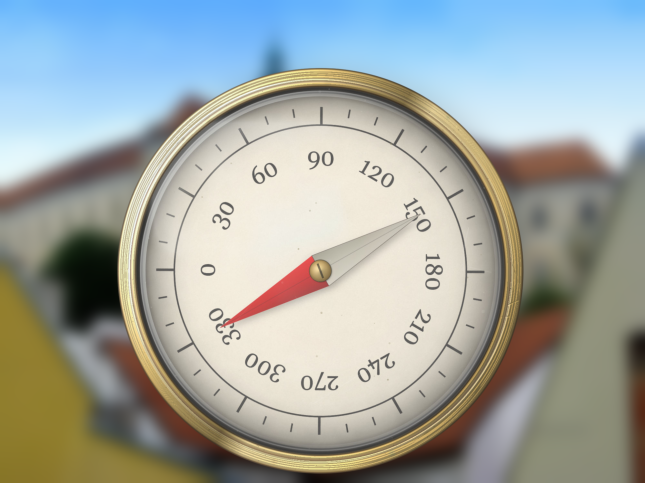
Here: 330 °
